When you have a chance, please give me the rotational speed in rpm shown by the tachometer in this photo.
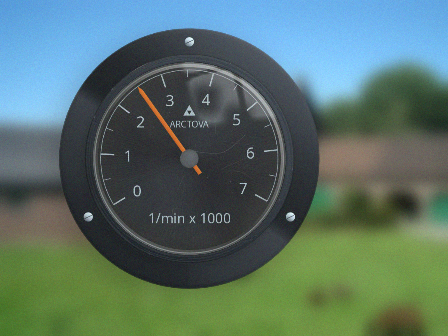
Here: 2500 rpm
